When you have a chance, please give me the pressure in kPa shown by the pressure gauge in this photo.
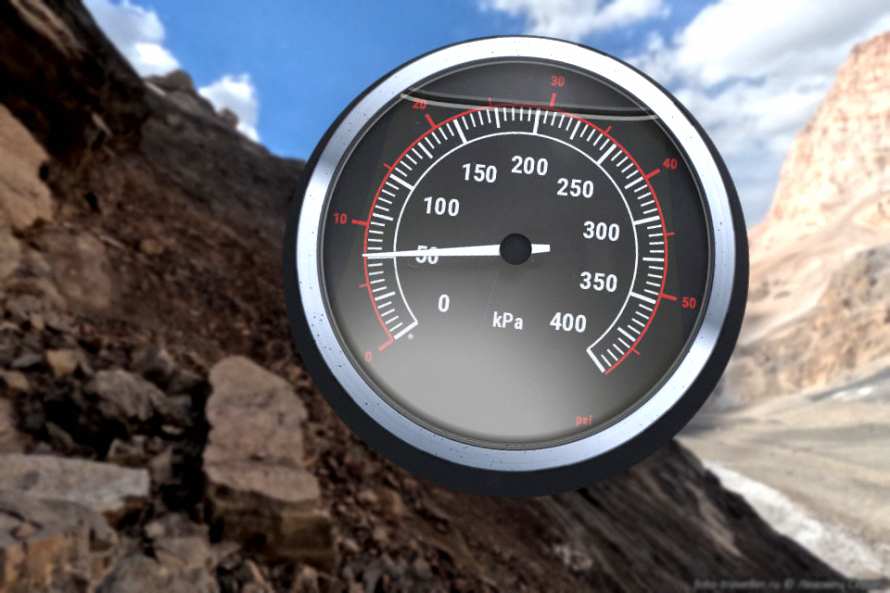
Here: 50 kPa
